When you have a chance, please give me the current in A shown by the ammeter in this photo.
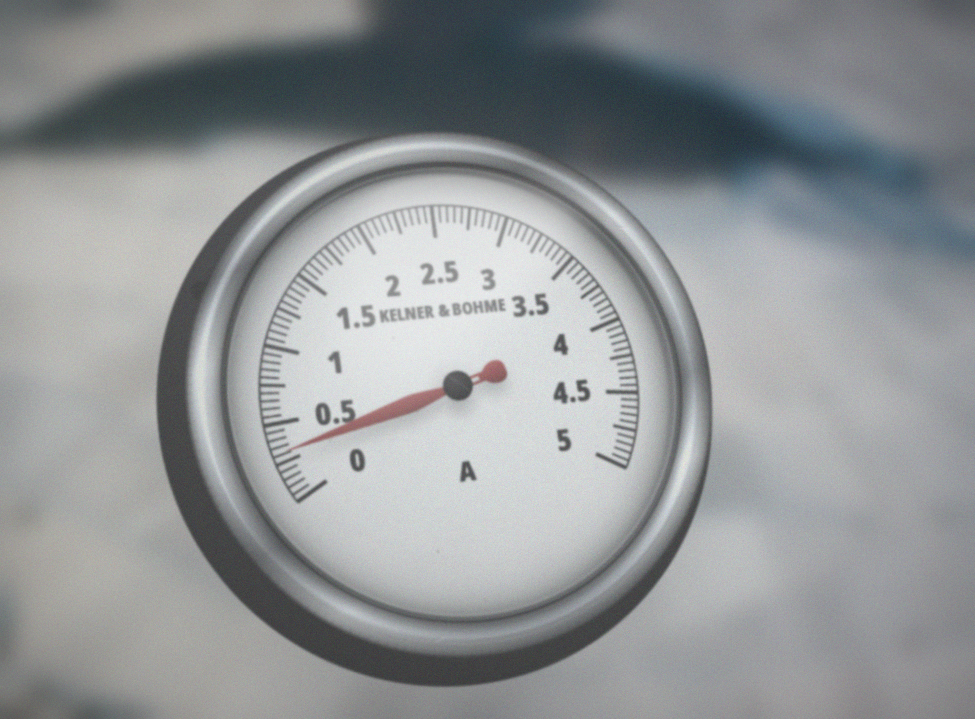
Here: 0.3 A
